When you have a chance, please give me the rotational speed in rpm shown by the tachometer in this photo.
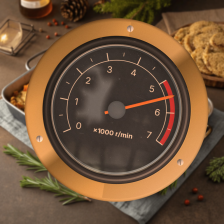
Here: 5500 rpm
